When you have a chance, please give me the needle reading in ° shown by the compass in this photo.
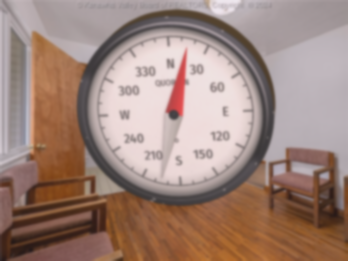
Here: 15 °
